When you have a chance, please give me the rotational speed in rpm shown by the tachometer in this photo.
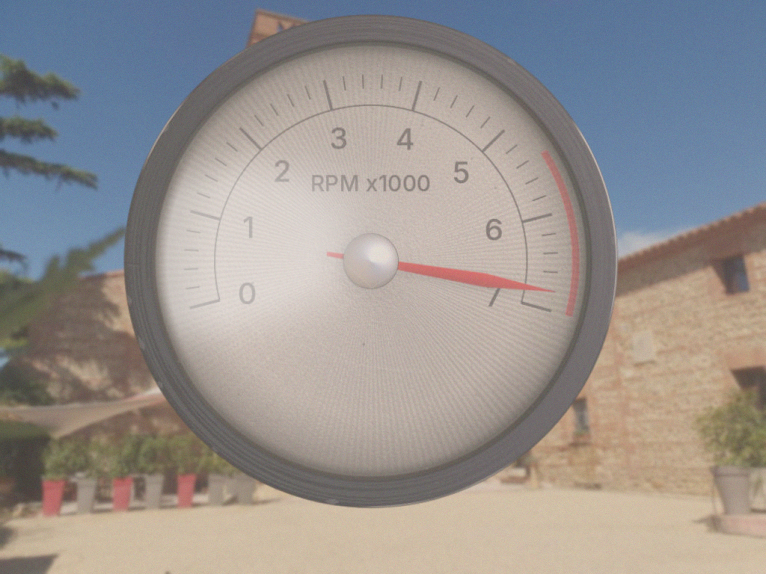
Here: 6800 rpm
